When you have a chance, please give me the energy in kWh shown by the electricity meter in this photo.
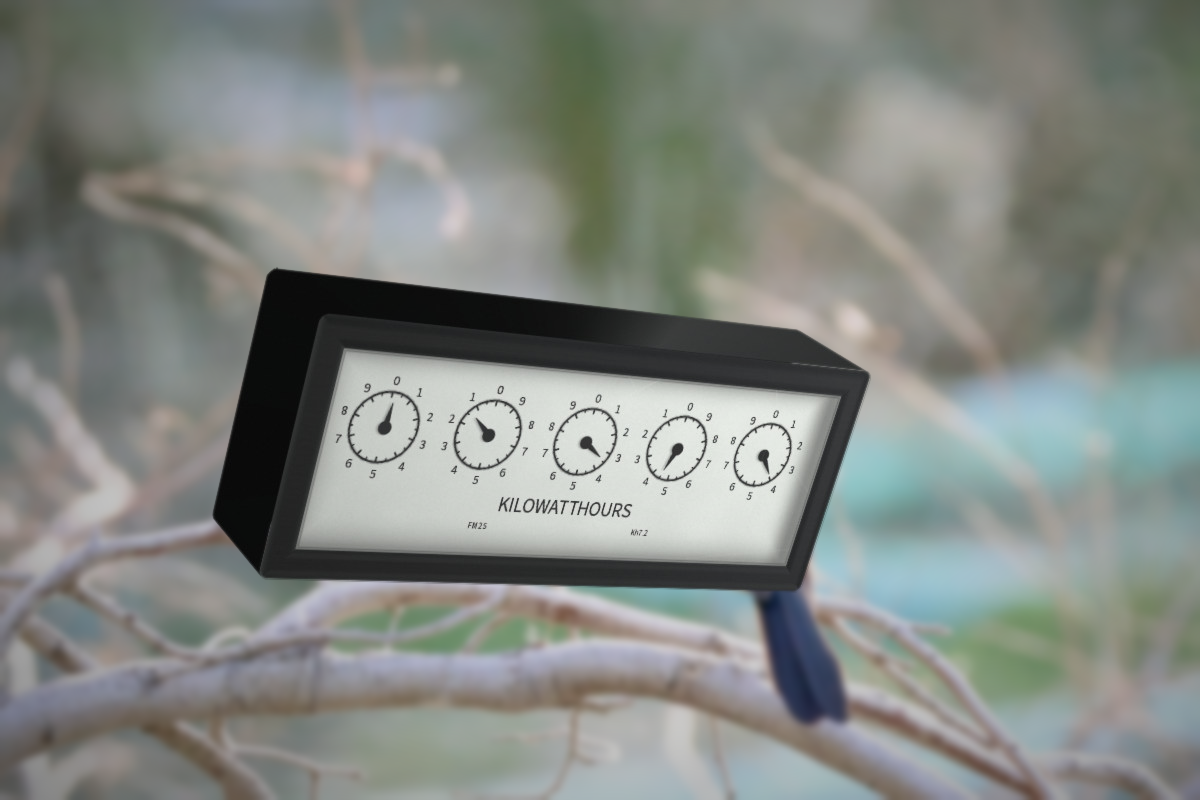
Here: 1344 kWh
